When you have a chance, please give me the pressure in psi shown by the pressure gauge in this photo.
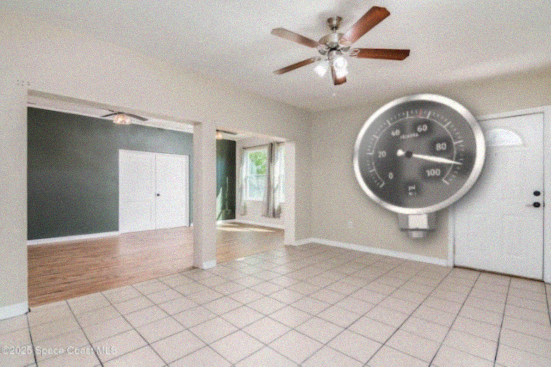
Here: 90 psi
